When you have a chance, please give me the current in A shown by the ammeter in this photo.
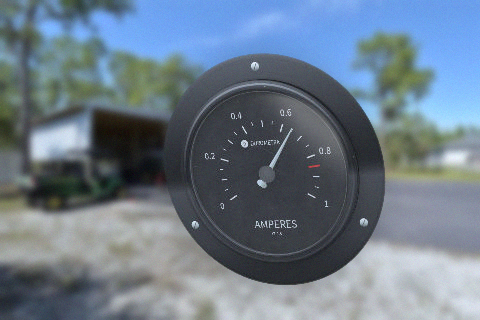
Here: 0.65 A
